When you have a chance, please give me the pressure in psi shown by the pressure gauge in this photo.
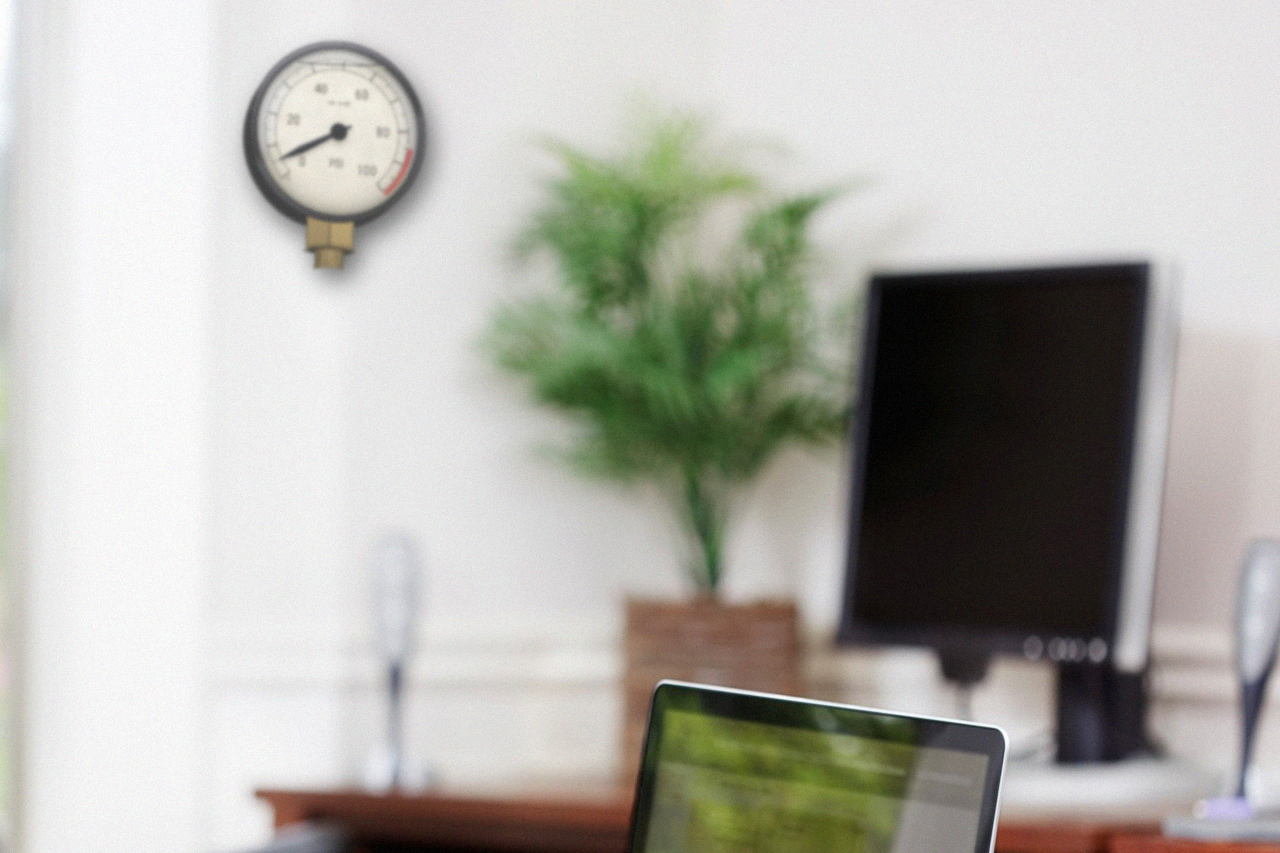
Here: 5 psi
